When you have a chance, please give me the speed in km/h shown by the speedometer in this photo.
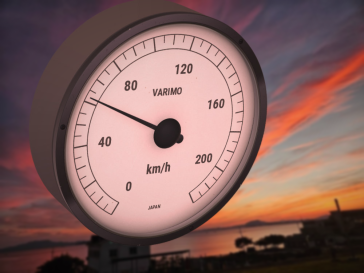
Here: 62.5 km/h
